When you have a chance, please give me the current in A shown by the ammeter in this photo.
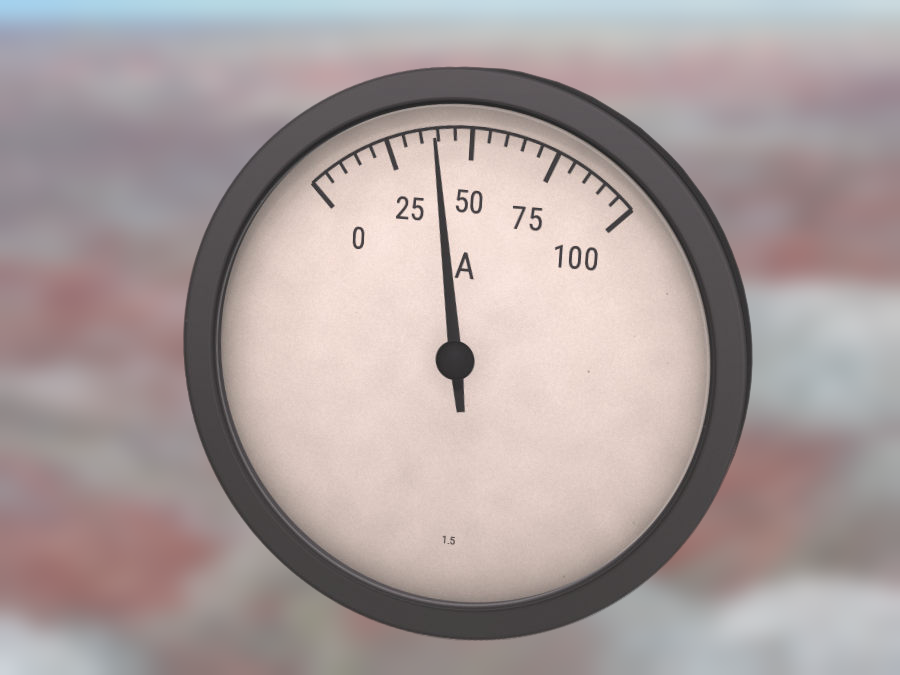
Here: 40 A
